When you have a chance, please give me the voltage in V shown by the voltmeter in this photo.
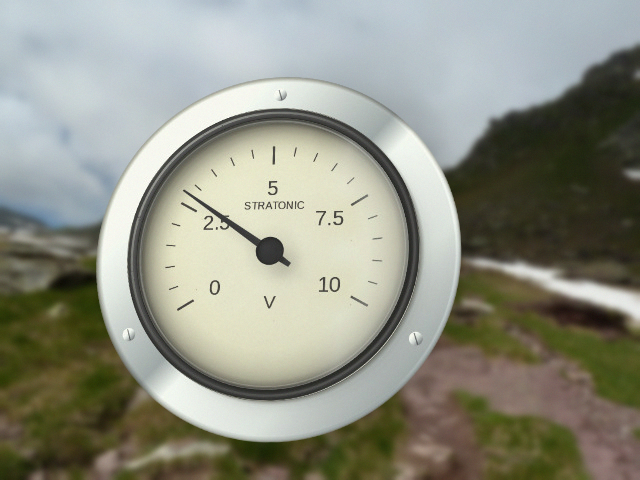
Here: 2.75 V
